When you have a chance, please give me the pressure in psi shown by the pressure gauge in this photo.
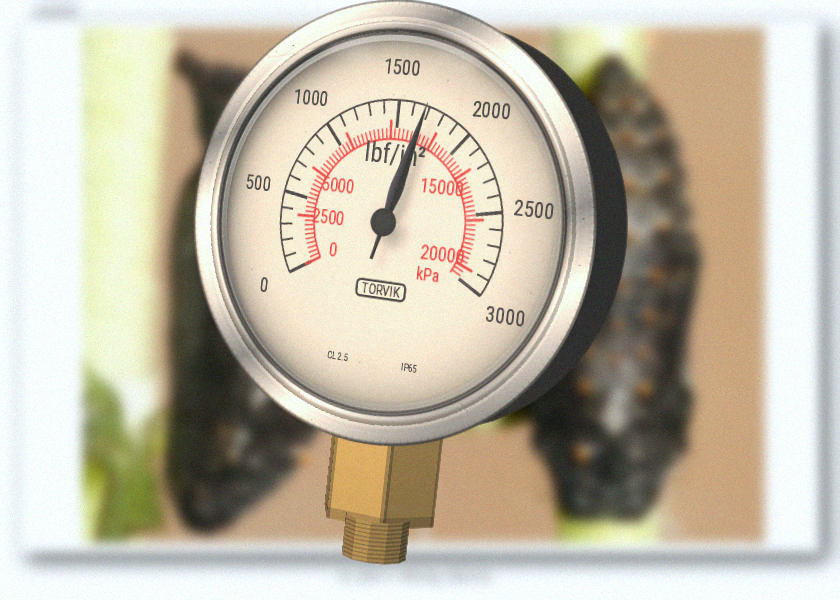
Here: 1700 psi
